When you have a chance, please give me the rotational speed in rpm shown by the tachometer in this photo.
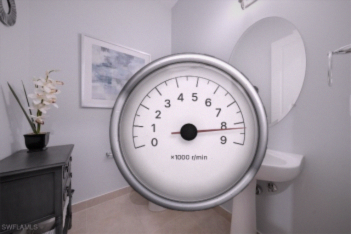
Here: 8250 rpm
